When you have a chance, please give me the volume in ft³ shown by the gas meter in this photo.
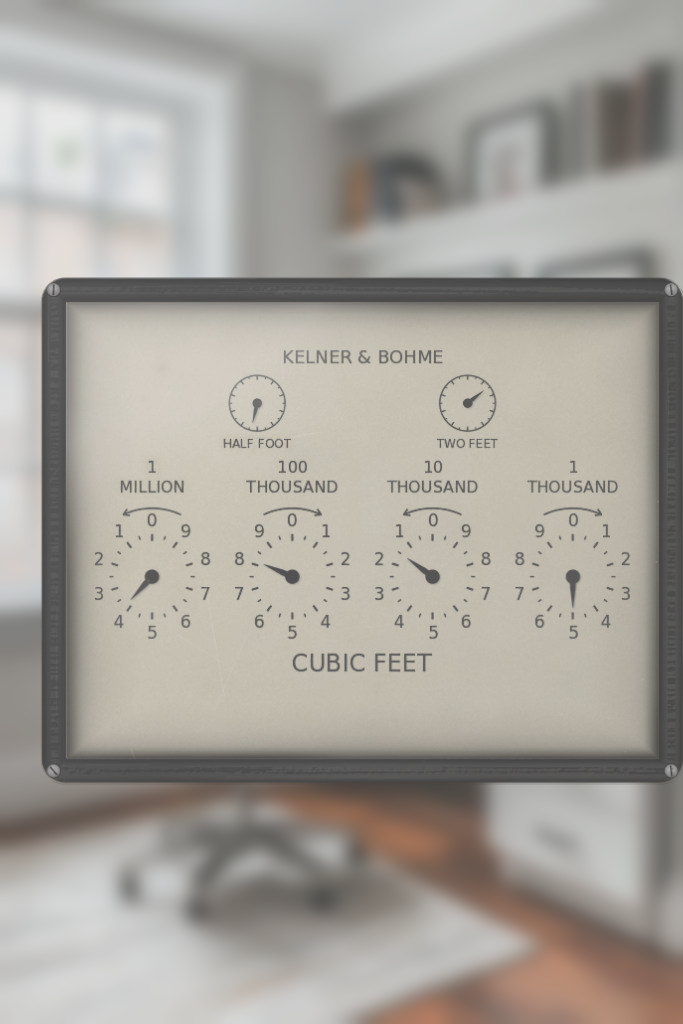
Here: 381500 ft³
